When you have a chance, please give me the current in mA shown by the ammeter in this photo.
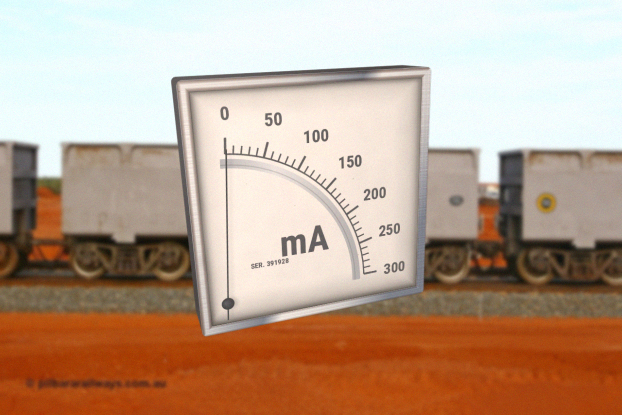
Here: 0 mA
